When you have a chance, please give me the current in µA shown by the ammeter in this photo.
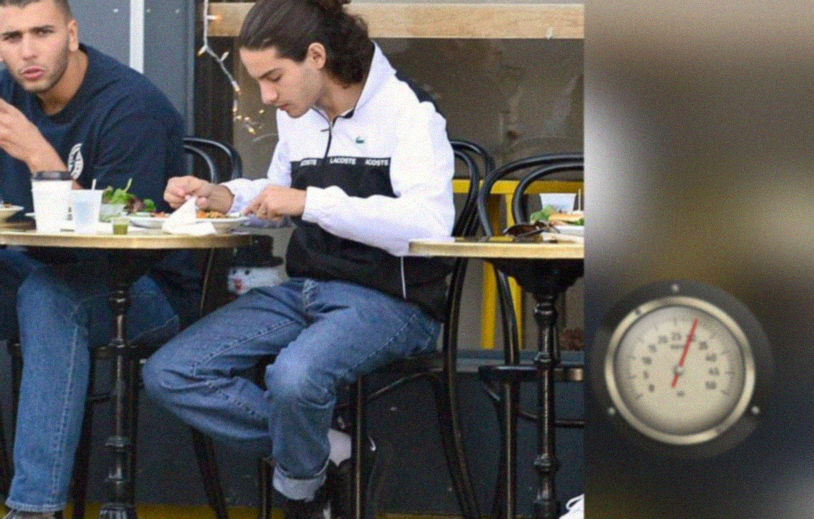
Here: 30 µA
